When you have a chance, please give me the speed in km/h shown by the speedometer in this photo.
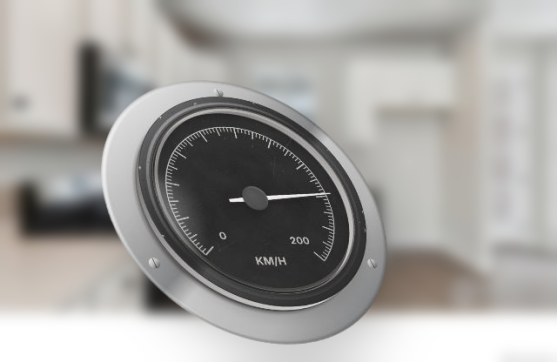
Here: 160 km/h
